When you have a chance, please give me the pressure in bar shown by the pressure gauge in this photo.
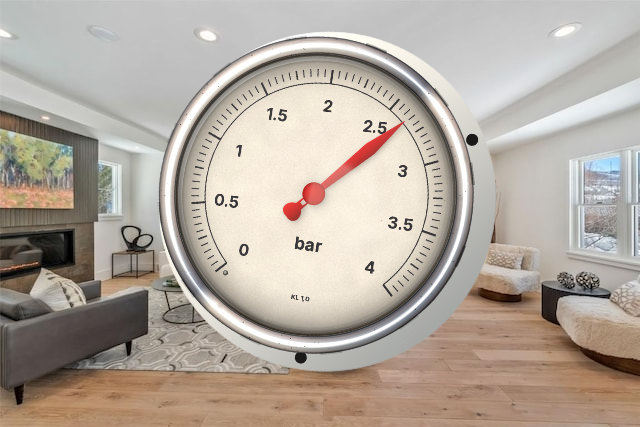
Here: 2.65 bar
